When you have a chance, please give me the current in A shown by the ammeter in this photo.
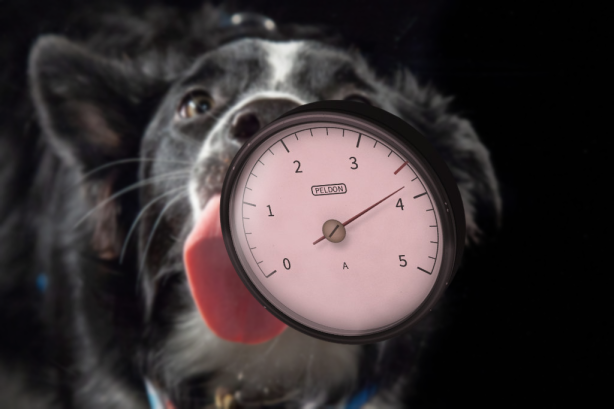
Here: 3.8 A
